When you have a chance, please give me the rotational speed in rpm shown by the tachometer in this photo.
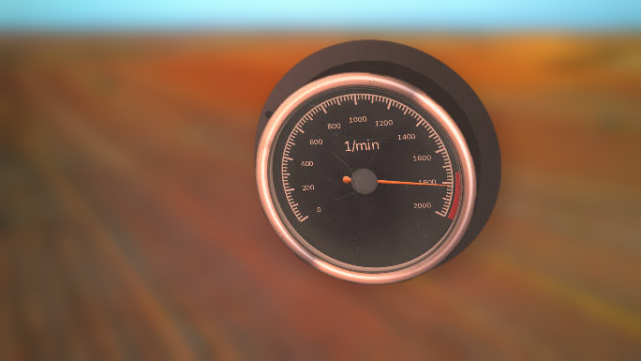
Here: 1800 rpm
